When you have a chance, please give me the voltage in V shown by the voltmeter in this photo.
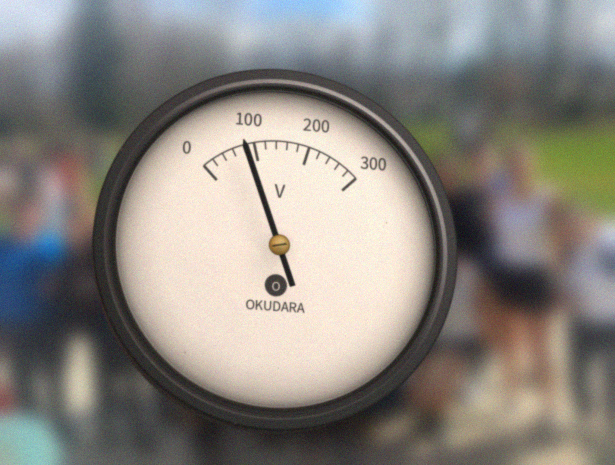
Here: 80 V
